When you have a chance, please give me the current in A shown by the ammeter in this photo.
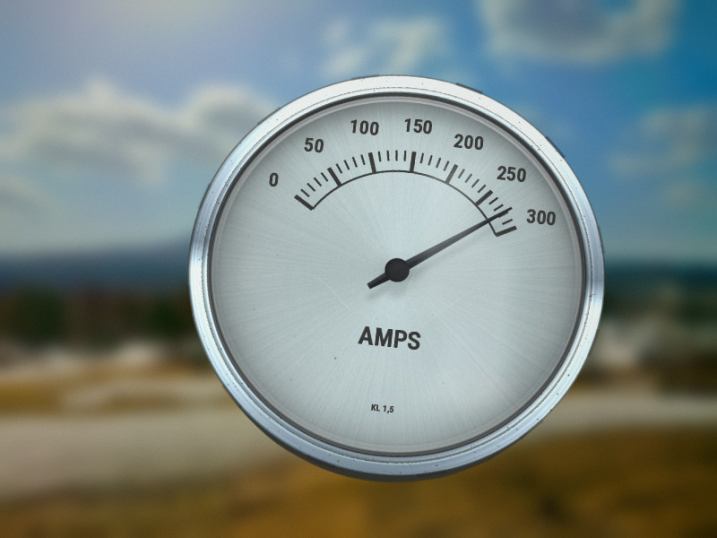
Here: 280 A
